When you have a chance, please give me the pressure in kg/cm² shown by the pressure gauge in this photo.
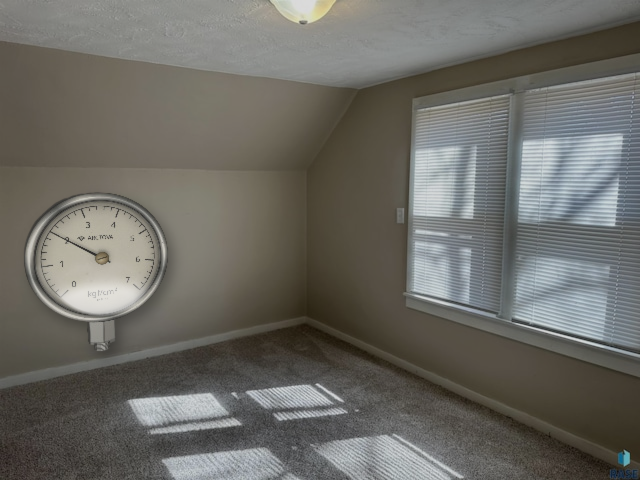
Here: 2 kg/cm²
